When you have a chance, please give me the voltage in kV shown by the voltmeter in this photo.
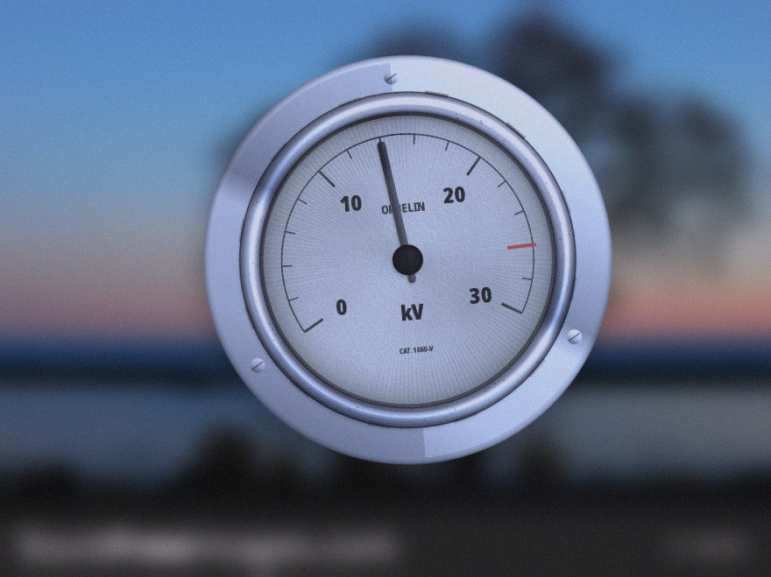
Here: 14 kV
